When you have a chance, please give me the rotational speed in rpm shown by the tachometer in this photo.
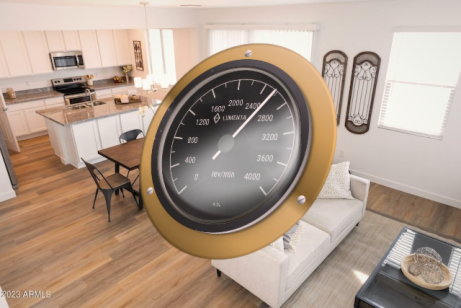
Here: 2600 rpm
